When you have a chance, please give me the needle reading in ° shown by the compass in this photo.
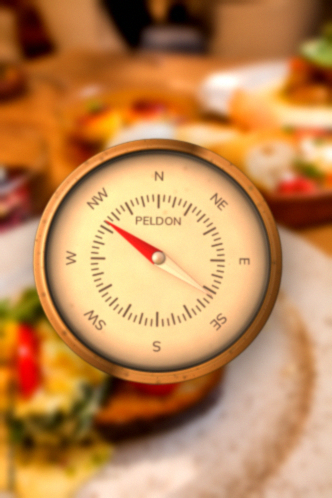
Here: 305 °
